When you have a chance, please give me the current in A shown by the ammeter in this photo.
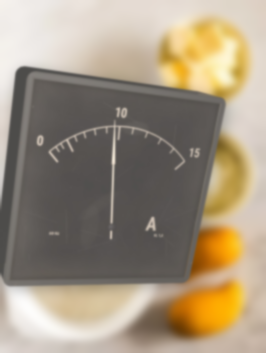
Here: 9.5 A
